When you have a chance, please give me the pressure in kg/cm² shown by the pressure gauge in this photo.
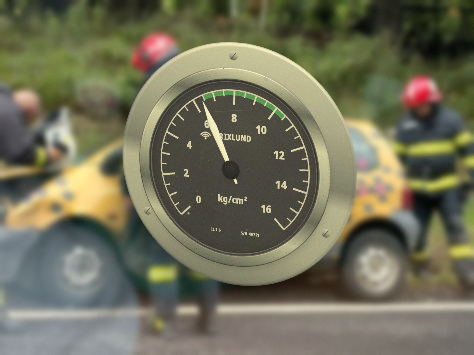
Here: 6.5 kg/cm²
